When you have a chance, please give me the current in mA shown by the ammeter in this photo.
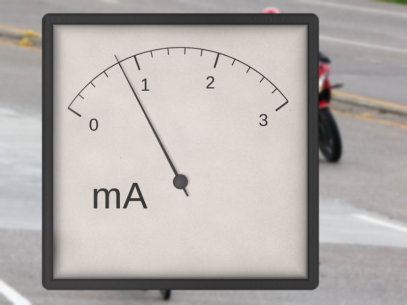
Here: 0.8 mA
